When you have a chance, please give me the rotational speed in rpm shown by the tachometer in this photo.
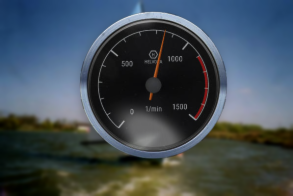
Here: 850 rpm
